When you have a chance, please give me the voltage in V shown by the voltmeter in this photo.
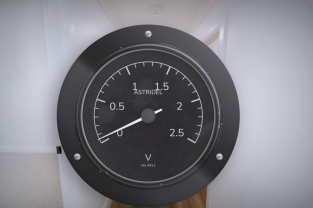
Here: 0.05 V
